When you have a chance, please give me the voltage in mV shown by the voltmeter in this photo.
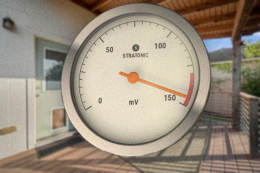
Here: 145 mV
